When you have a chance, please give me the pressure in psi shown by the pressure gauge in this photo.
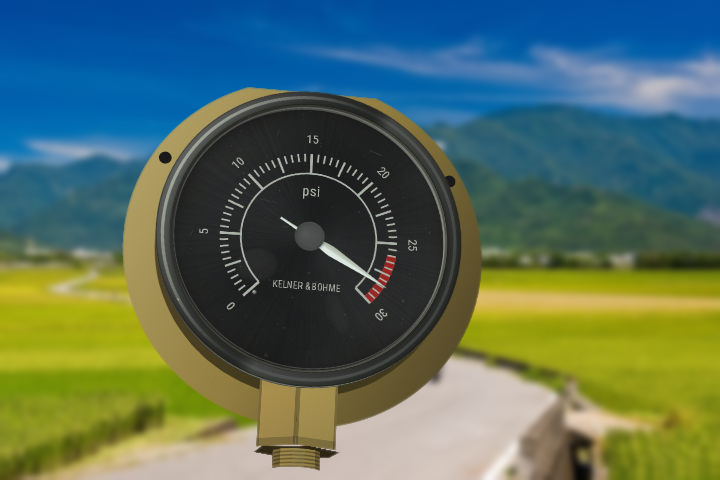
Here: 28.5 psi
